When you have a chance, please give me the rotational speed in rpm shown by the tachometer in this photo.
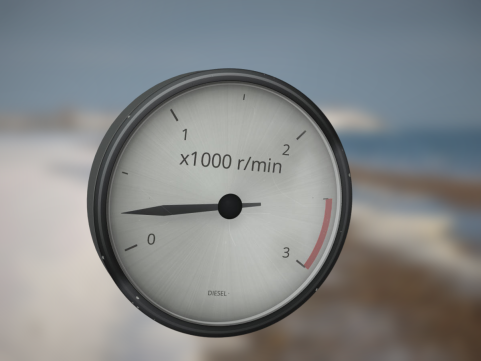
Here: 250 rpm
